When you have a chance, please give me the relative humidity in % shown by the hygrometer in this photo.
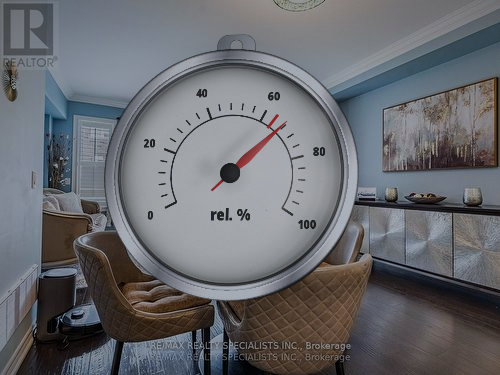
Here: 68 %
